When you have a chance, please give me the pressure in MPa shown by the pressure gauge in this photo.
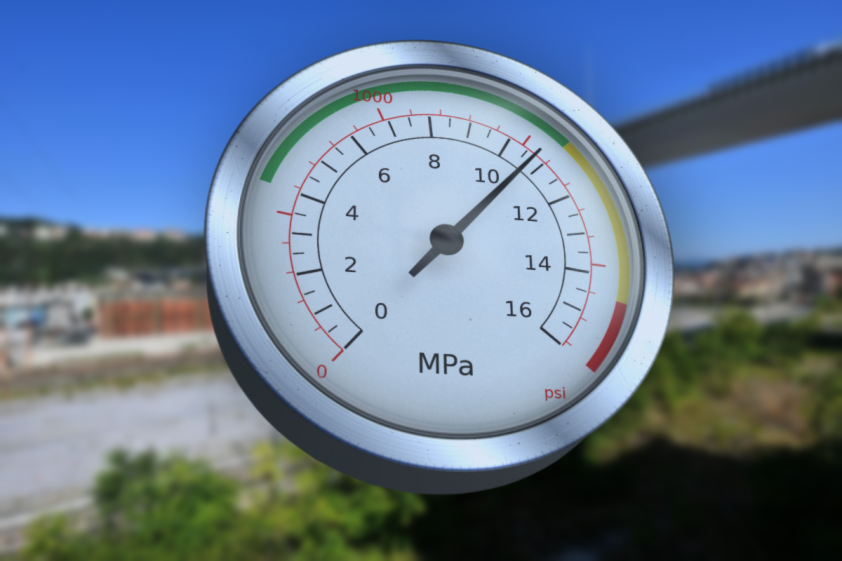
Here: 10.75 MPa
